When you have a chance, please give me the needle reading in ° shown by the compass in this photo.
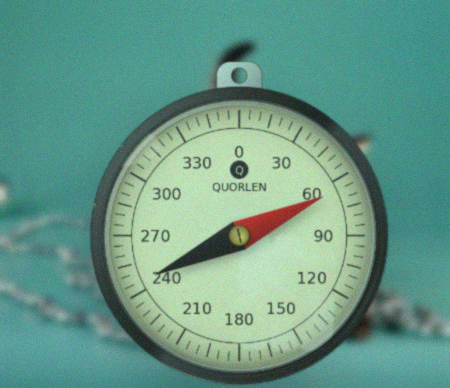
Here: 65 °
